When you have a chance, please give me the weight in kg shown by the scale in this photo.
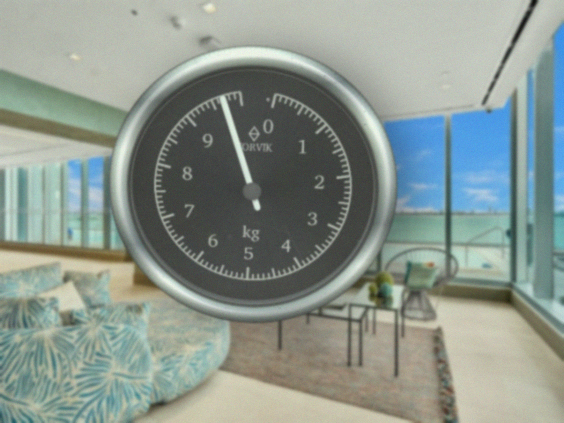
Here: 9.7 kg
